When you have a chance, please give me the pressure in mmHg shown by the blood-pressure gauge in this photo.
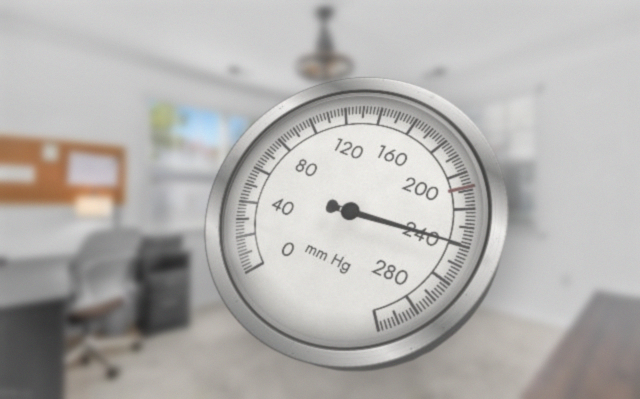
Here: 240 mmHg
